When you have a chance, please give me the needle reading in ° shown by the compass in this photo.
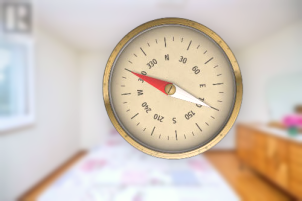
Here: 300 °
